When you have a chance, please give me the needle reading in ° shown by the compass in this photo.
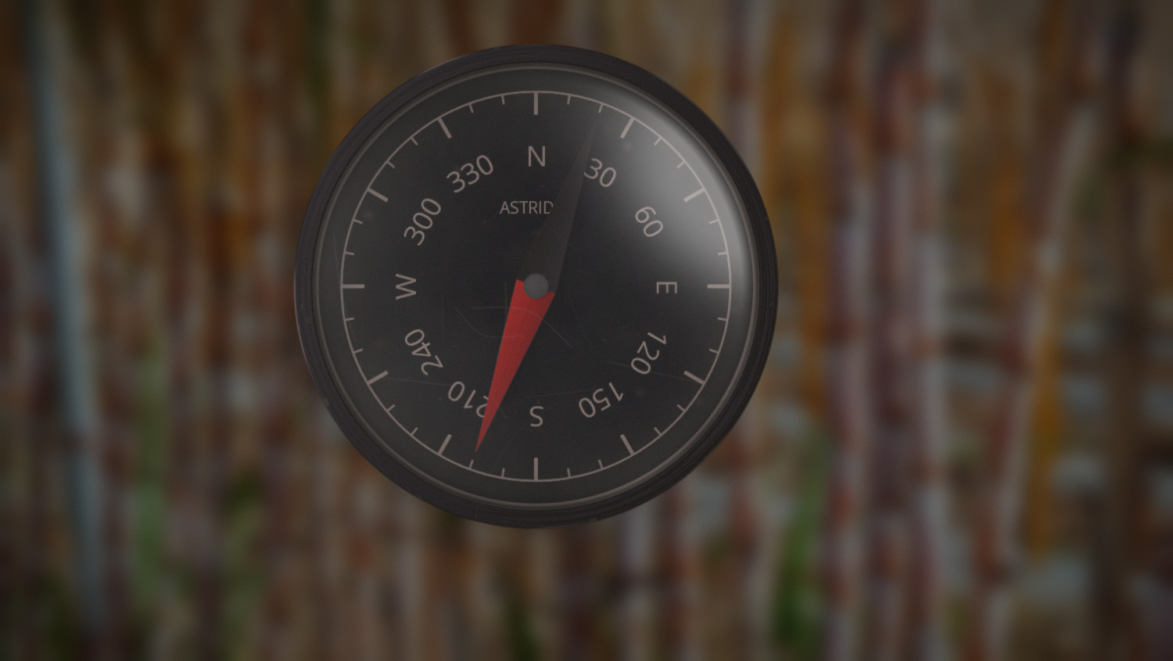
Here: 200 °
